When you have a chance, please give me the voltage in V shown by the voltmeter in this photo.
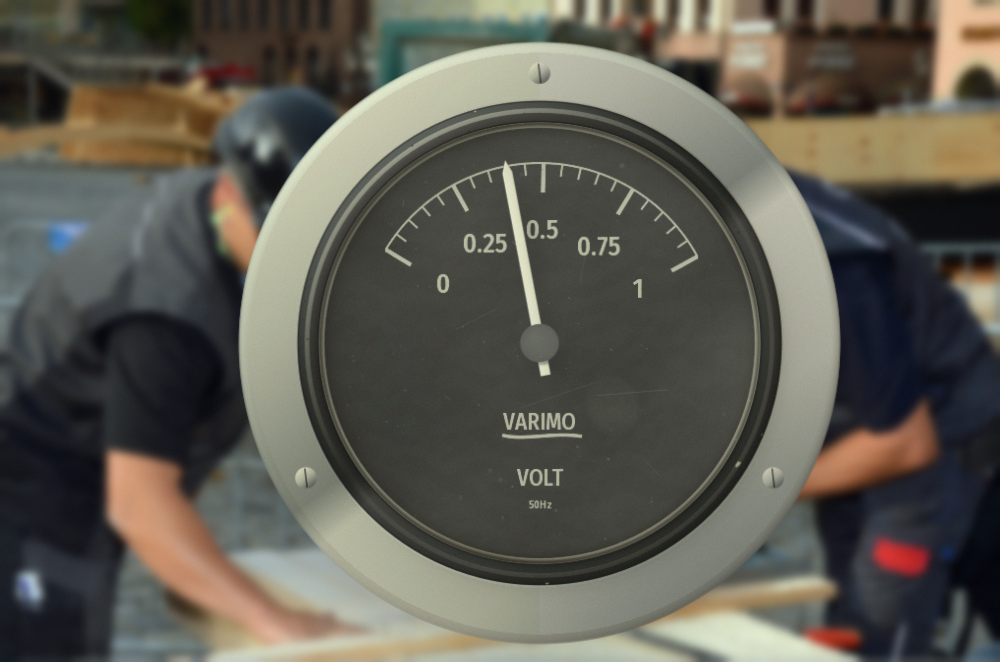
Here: 0.4 V
